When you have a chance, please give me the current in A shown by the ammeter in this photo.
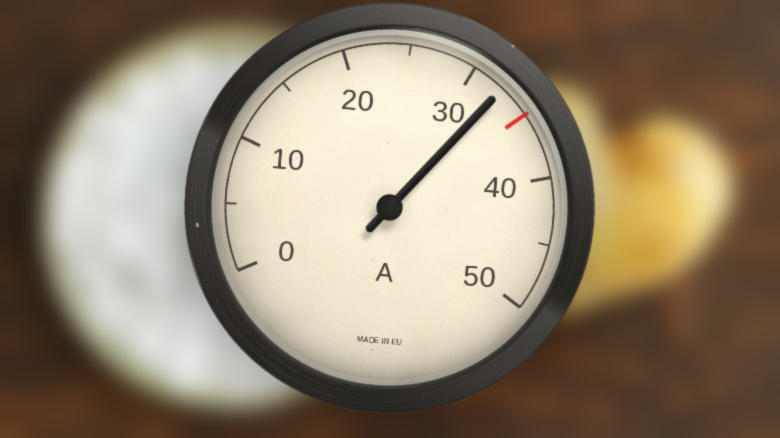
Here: 32.5 A
